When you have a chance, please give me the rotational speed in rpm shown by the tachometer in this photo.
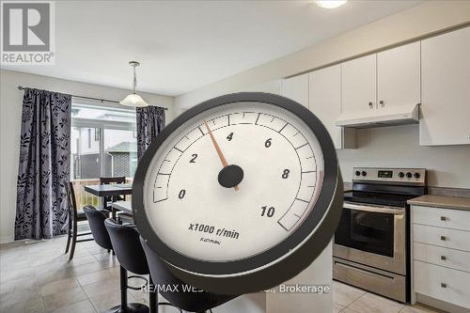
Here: 3250 rpm
